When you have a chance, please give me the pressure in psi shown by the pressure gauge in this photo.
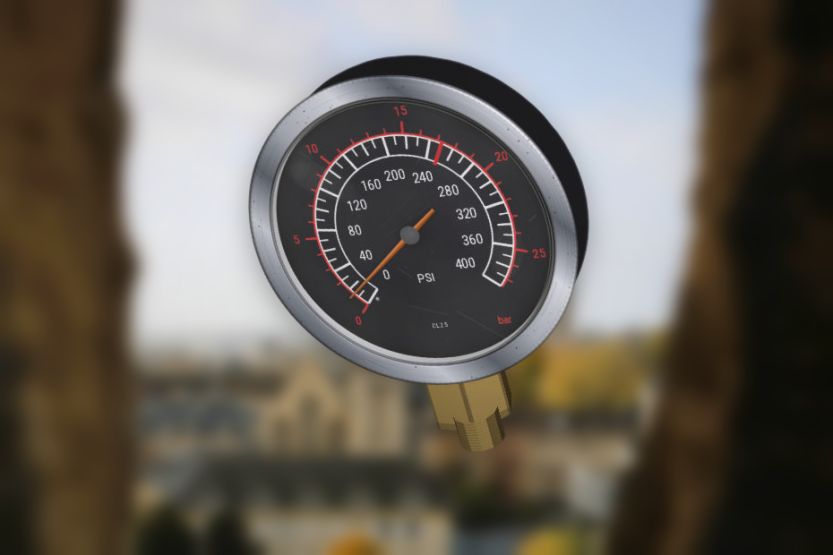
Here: 15 psi
